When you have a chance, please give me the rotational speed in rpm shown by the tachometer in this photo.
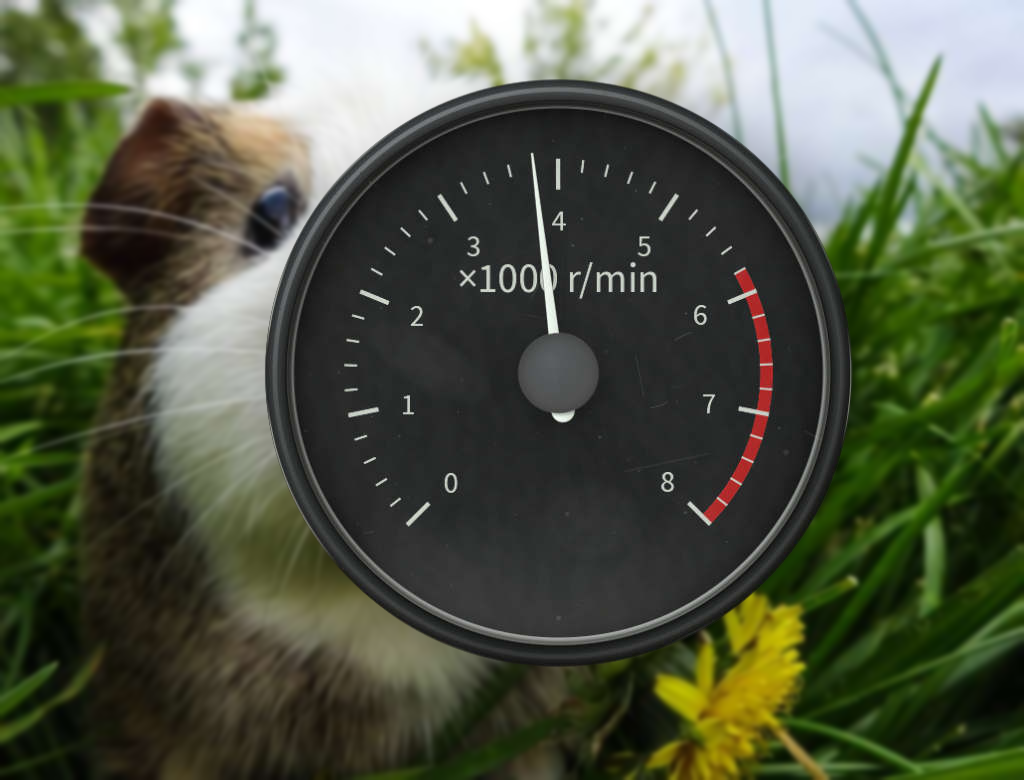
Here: 3800 rpm
